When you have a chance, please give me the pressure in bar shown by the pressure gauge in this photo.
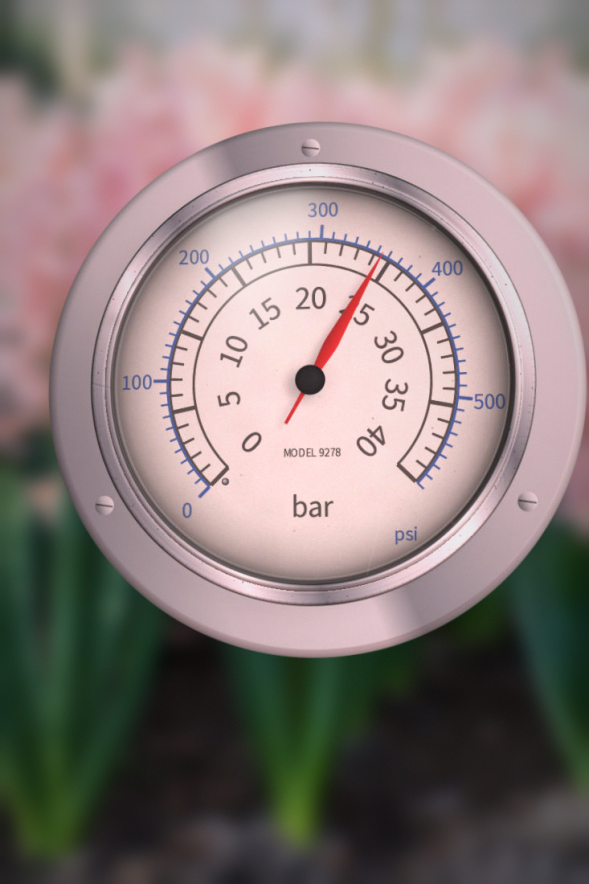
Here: 24.5 bar
